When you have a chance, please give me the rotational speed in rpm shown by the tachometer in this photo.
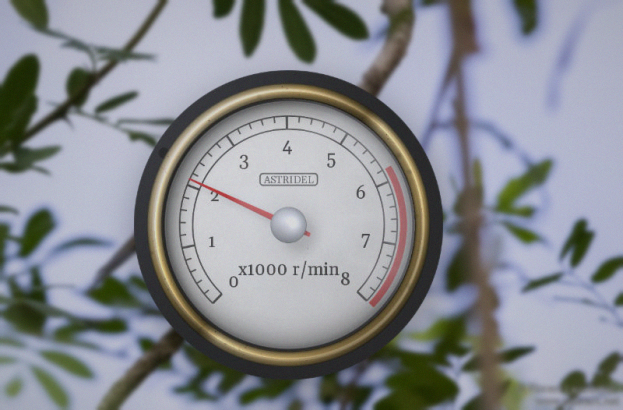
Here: 2100 rpm
